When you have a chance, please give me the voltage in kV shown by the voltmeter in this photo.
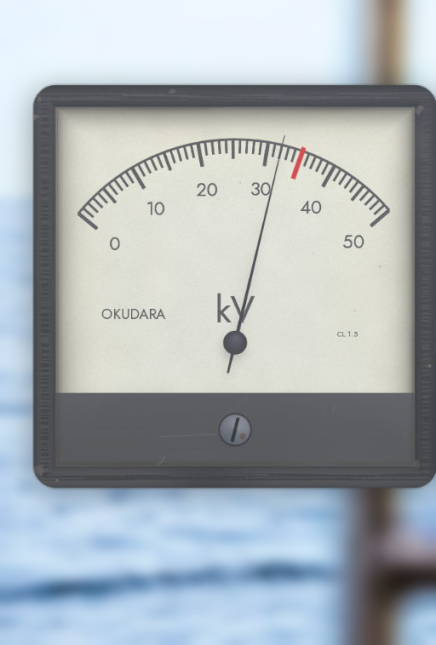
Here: 32 kV
